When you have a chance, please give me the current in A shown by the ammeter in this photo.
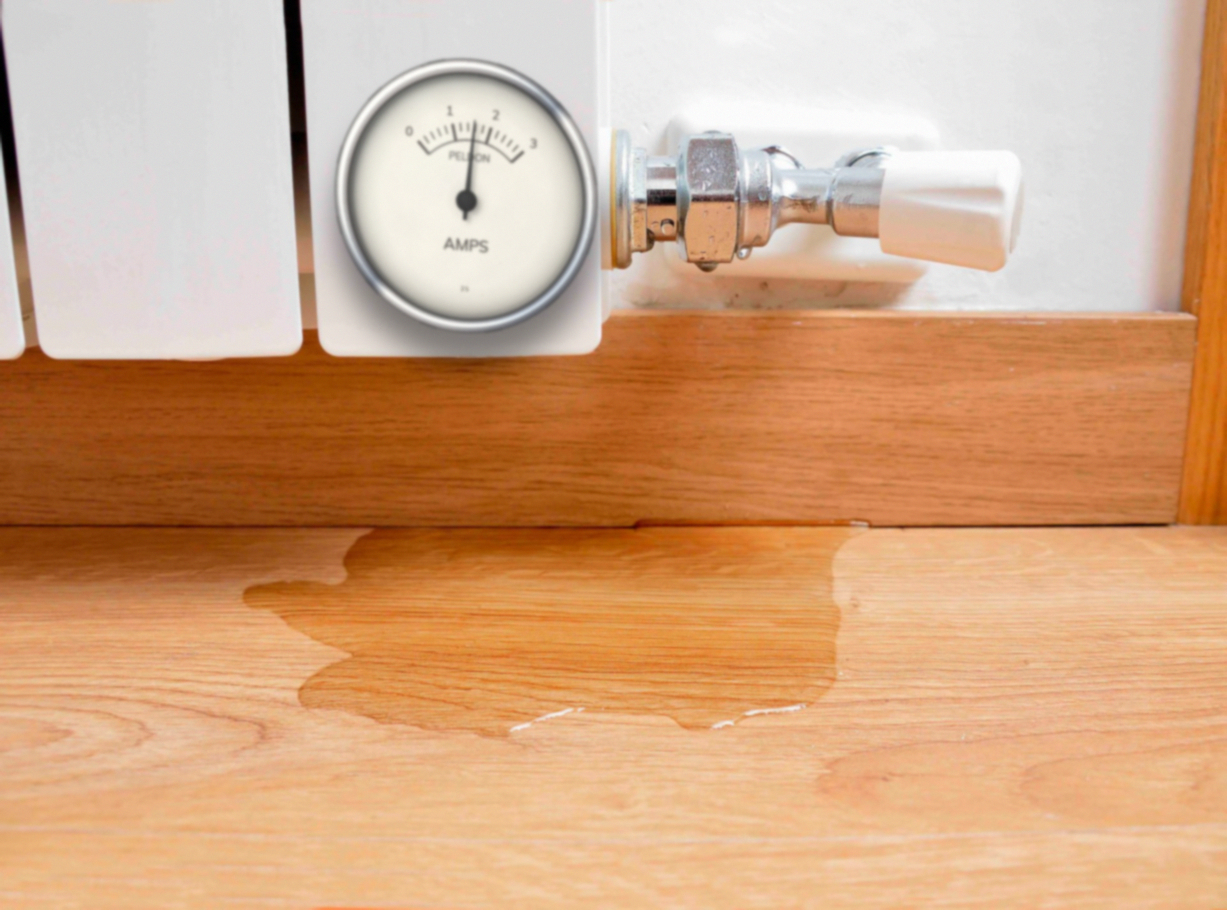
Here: 1.6 A
